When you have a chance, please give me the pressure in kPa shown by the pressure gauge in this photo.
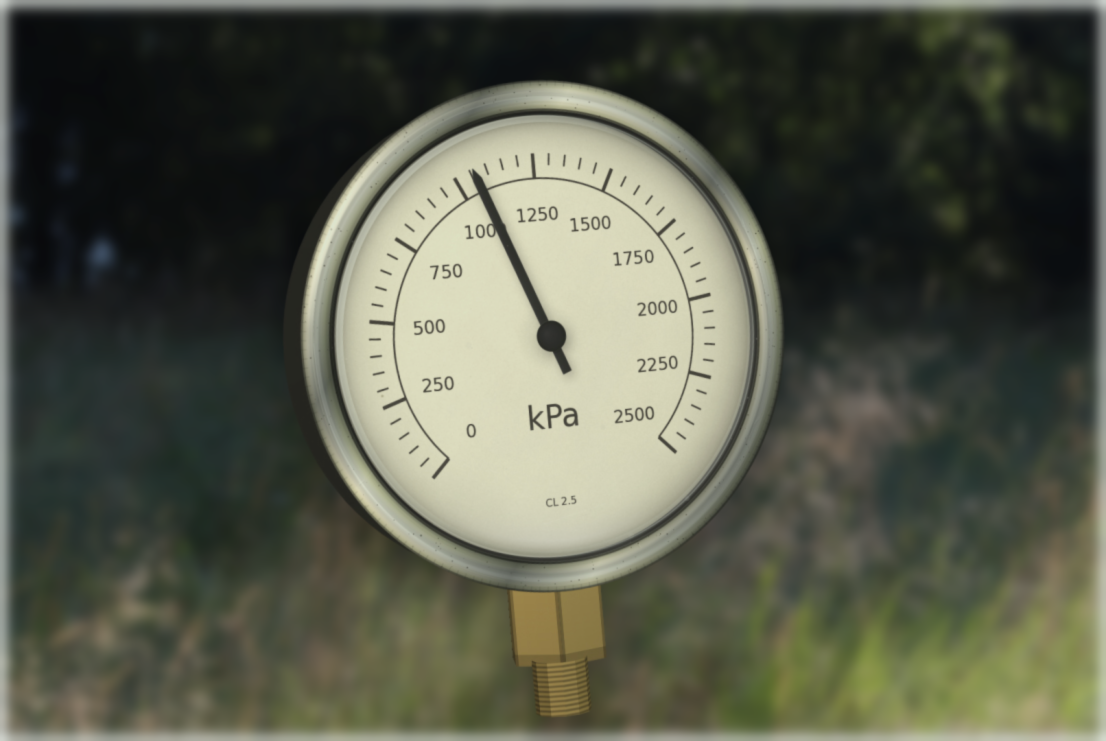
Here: 1050 kPa
